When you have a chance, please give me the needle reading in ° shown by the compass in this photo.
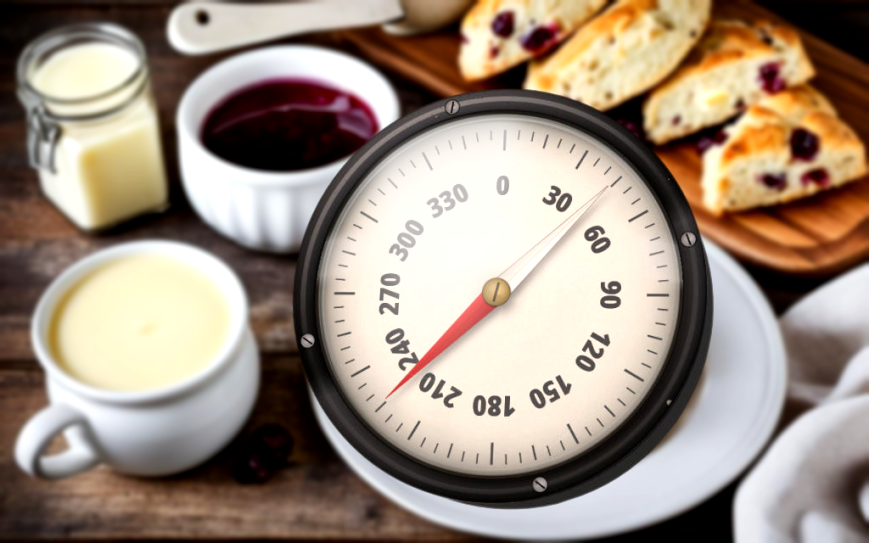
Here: 225 °
